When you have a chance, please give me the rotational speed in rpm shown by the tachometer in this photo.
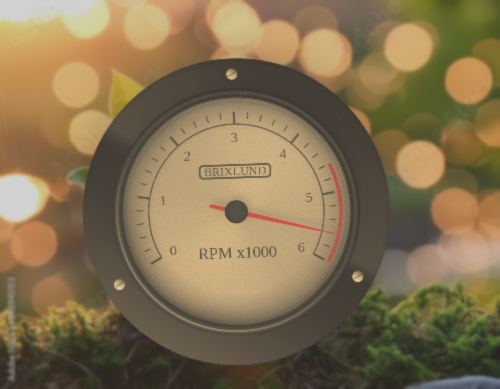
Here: 5600 rpm
